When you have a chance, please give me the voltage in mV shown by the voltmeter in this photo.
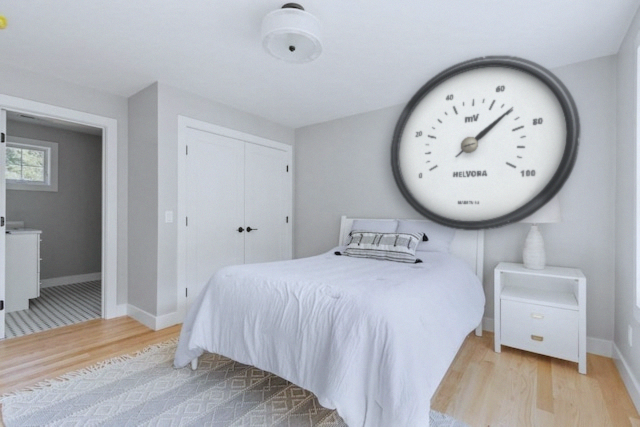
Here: 70 mV
